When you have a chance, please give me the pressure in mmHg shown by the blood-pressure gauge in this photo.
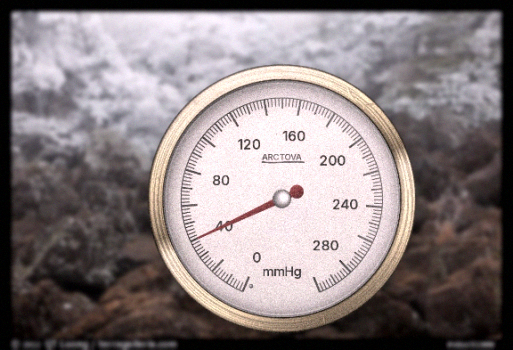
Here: 40 mmHg
